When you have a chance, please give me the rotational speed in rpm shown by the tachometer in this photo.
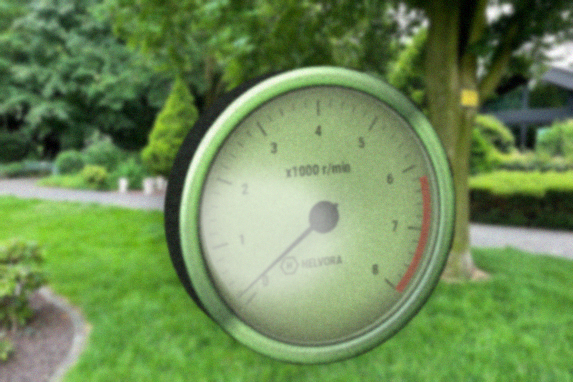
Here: 200 rpm
